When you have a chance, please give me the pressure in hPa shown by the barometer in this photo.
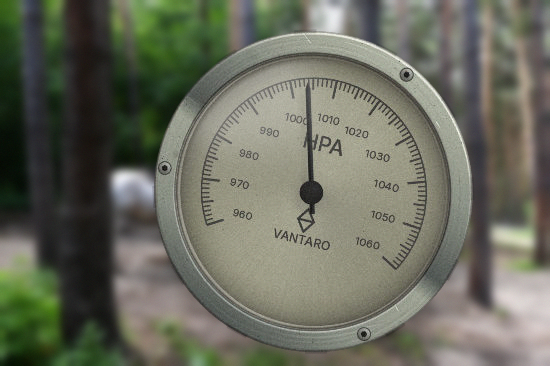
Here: 1004 hPa
